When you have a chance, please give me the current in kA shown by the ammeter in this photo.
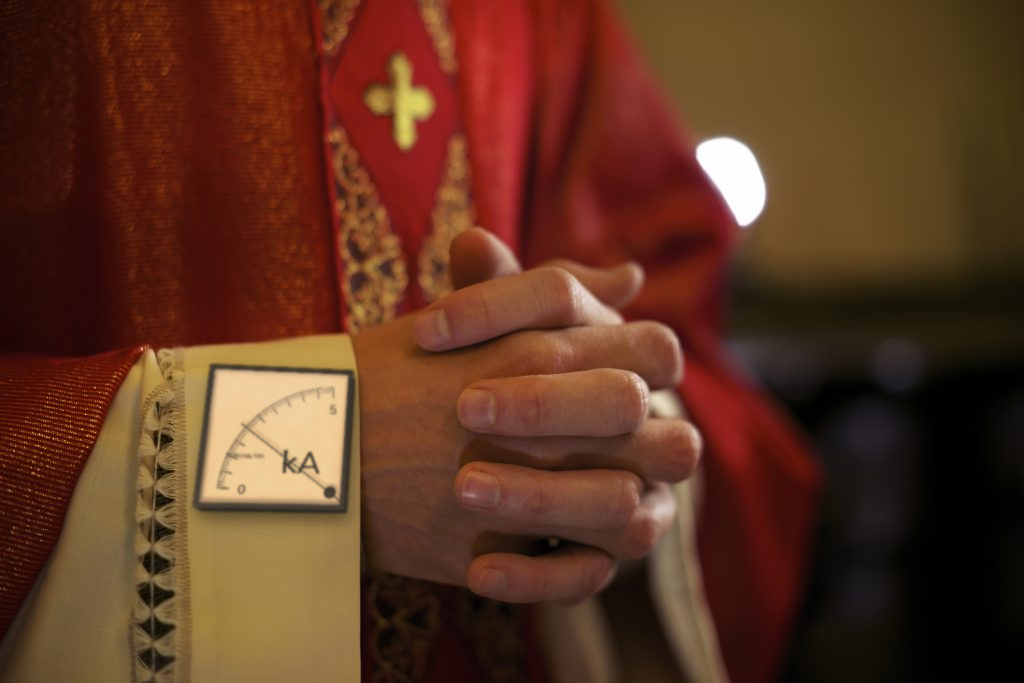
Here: 2 kA
